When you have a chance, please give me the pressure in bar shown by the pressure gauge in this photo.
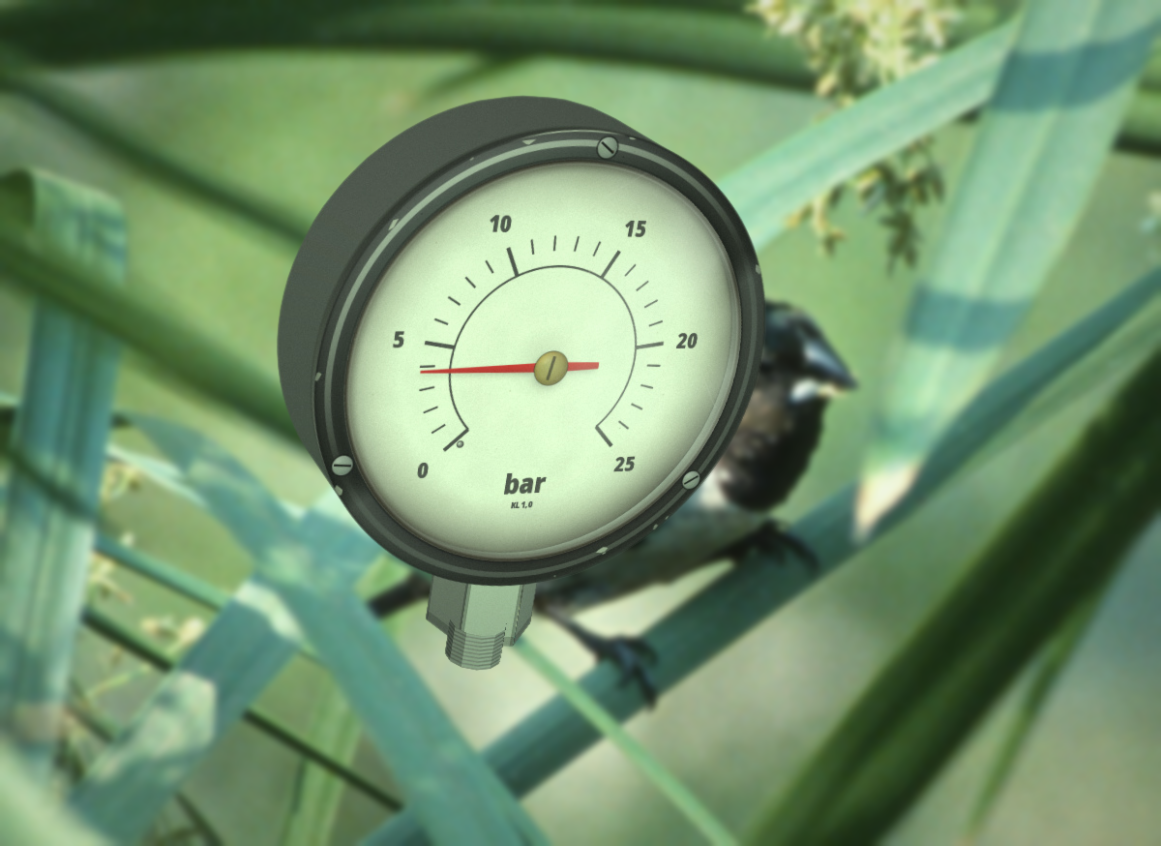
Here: 4 bar
